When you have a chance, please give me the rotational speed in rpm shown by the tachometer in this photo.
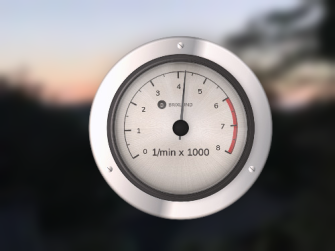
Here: 4250 rpm
